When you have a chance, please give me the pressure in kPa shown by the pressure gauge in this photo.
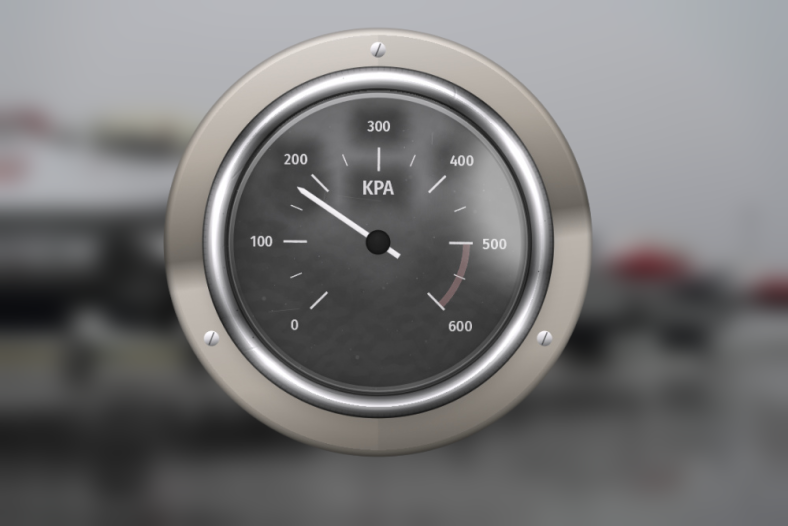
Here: 175 kPa
